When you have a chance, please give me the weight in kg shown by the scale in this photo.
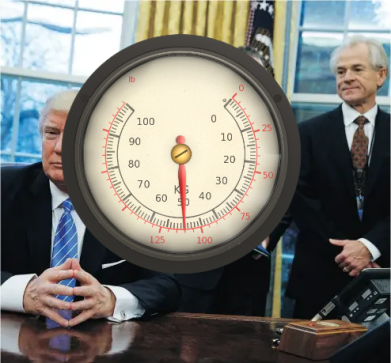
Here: 50 kg
